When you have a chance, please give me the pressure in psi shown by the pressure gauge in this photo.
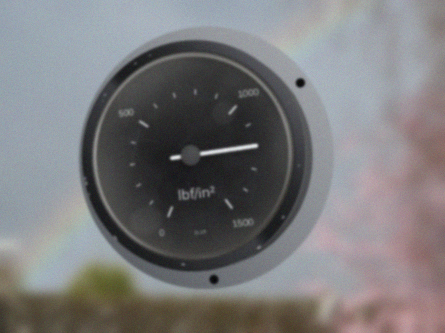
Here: 1200 psi
